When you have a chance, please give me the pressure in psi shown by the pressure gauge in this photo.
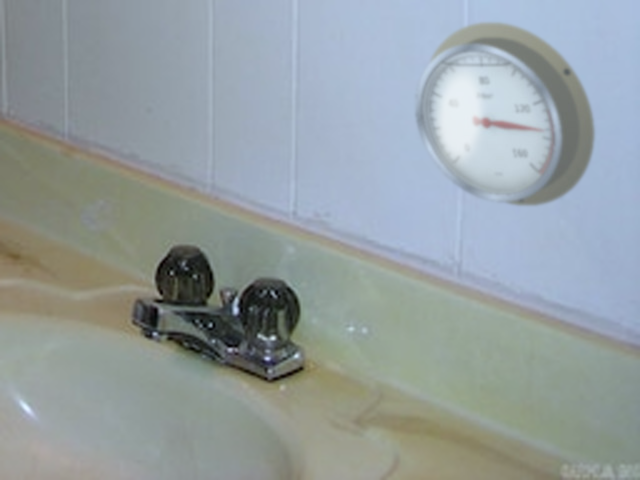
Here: 135 psi
